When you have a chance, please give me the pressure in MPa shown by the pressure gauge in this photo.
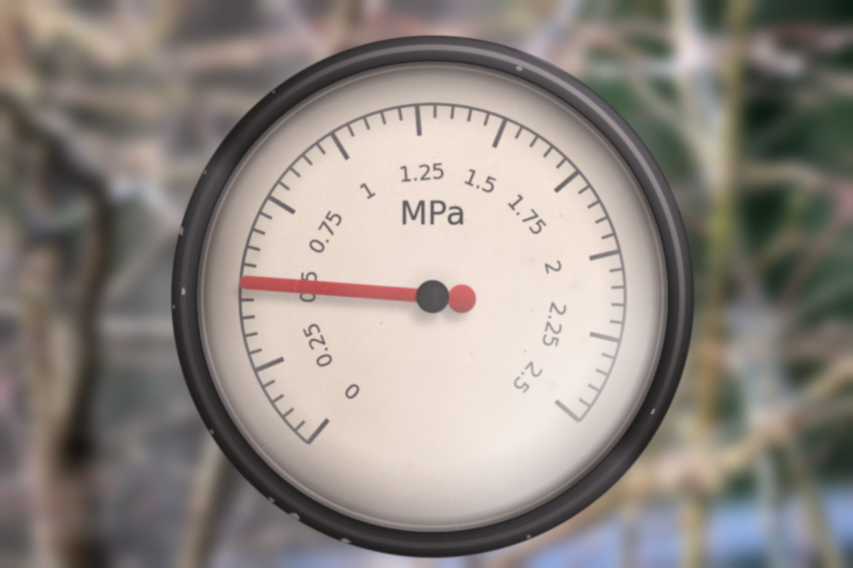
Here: 0.5 MPa
